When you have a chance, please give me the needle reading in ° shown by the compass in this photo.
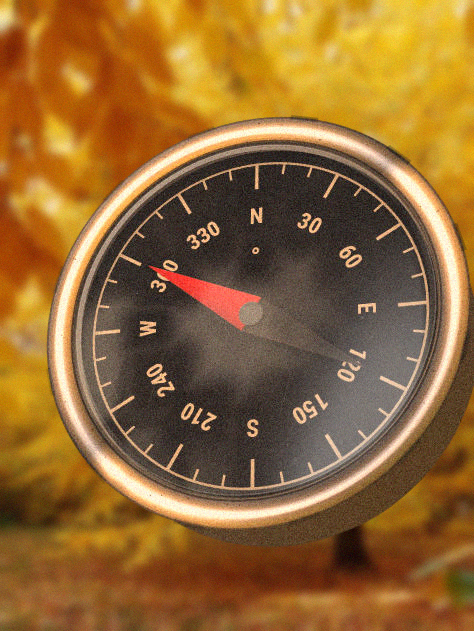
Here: 300 °
